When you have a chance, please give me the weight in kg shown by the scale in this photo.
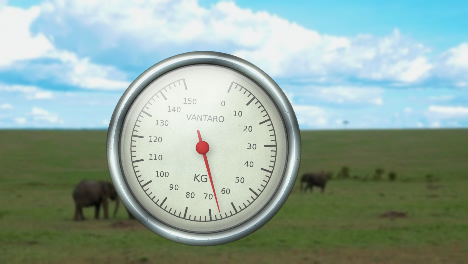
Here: 66 kg
